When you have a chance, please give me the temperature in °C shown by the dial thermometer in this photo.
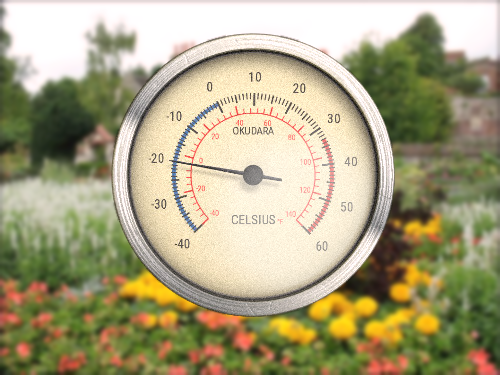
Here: -20 °C
